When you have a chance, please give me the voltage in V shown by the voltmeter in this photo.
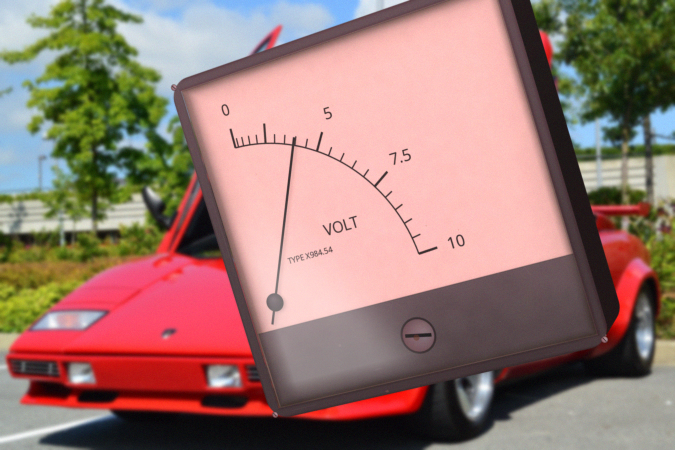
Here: 4 V
